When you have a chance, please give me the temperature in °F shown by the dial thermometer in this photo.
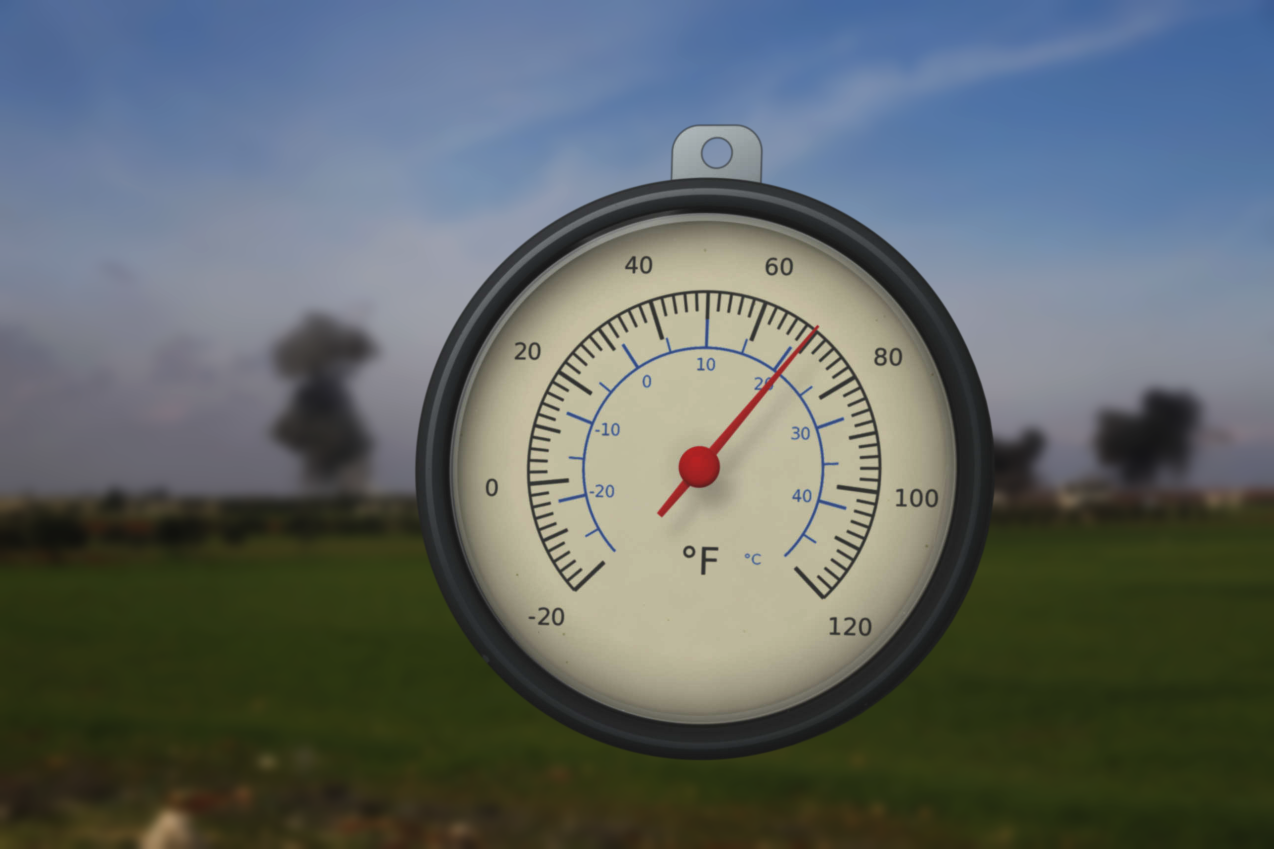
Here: 70 °F
